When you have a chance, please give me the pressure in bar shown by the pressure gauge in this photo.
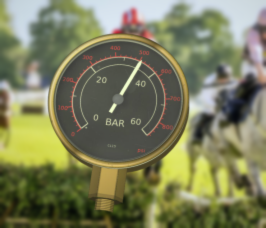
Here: 35 bar
